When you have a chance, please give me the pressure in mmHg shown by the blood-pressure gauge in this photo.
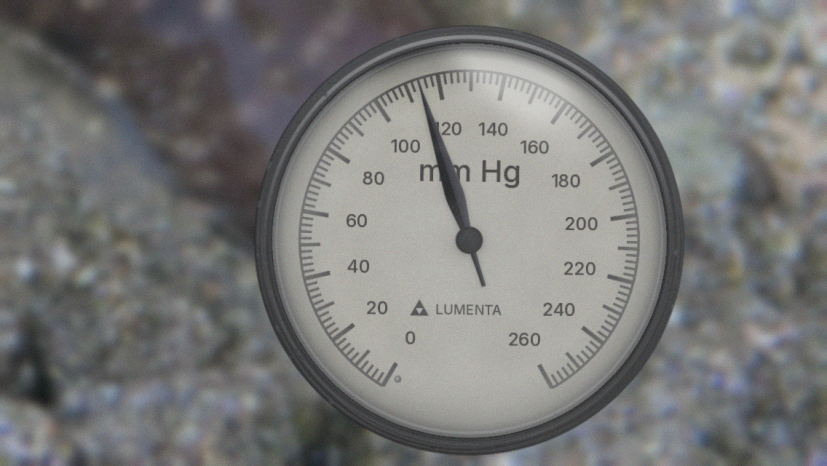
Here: 114 mmHg
